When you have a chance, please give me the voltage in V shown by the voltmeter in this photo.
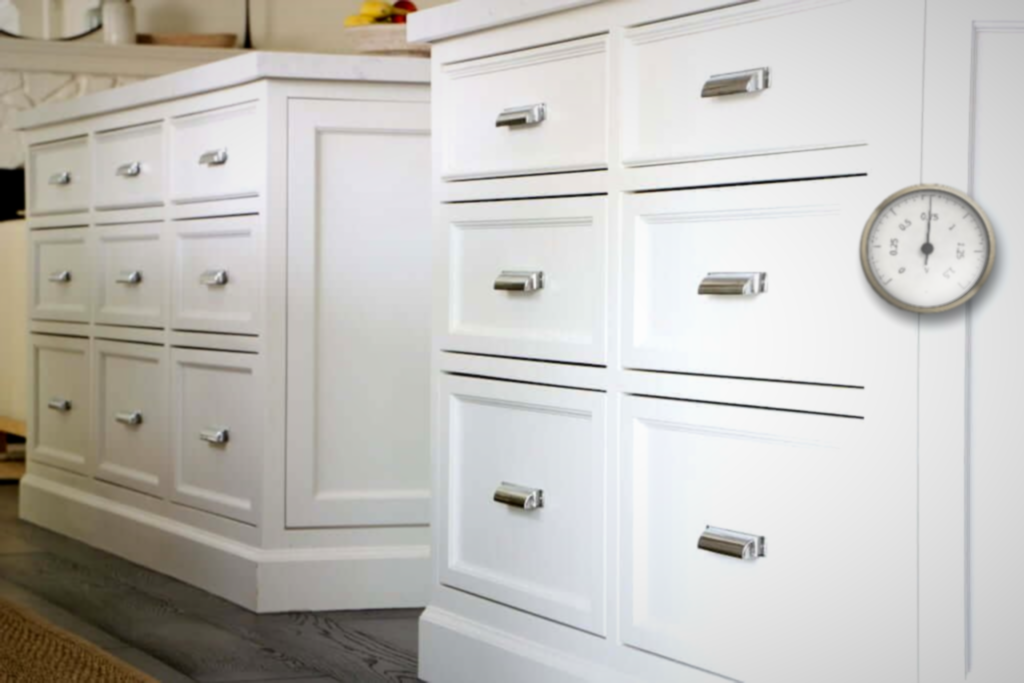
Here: 0.75 V
